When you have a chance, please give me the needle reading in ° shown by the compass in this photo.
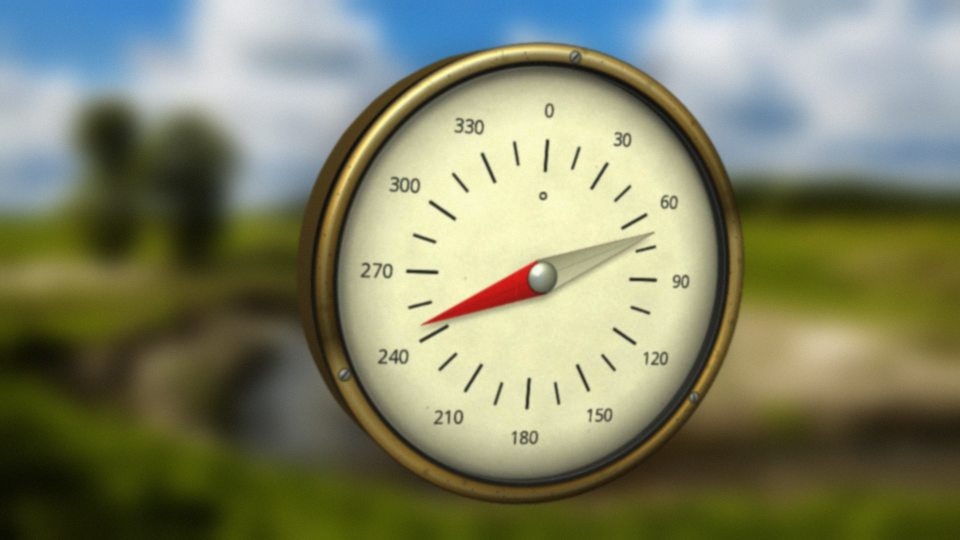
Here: 247.5 °
